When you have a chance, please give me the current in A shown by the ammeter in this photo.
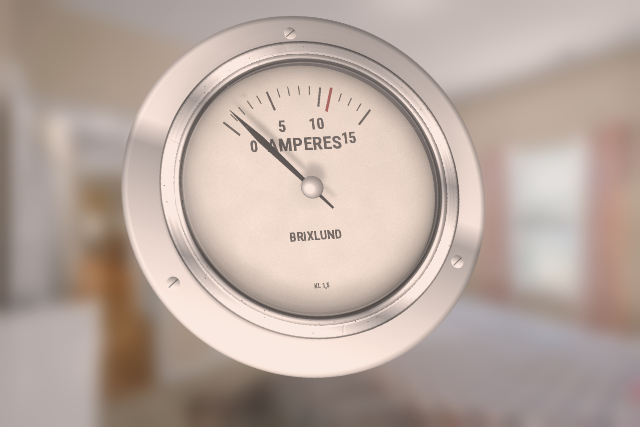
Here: 1 A
